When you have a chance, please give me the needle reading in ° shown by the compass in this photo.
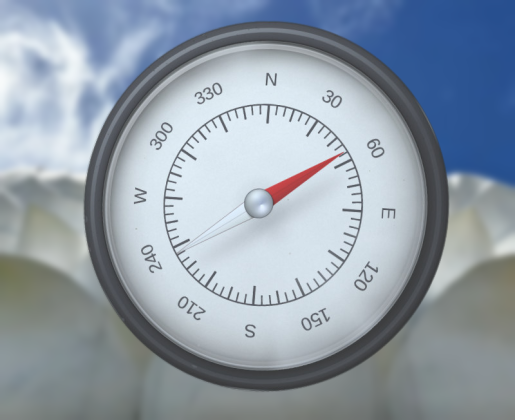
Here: 55 °
